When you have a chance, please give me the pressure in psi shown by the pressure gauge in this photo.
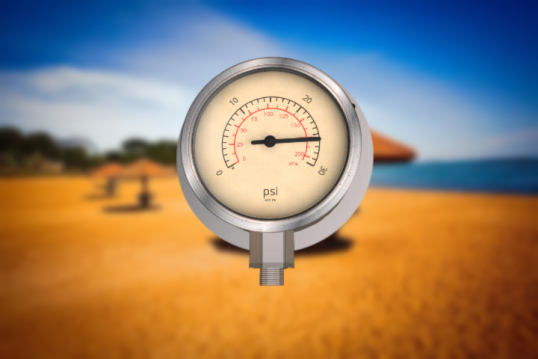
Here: 26 psi
